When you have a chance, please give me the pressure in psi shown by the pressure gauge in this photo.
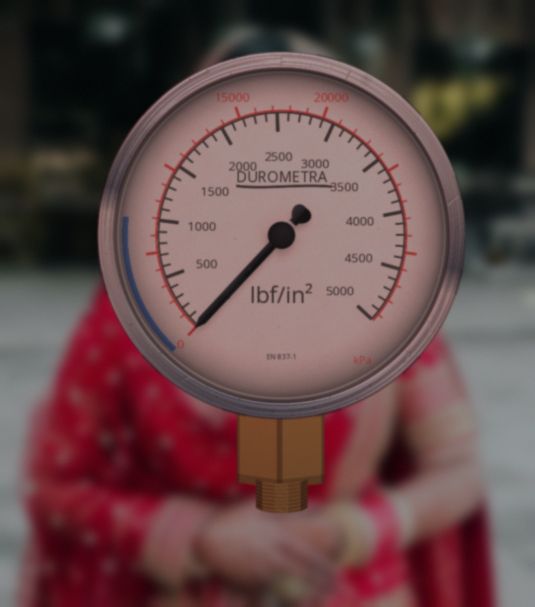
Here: 0 psi
